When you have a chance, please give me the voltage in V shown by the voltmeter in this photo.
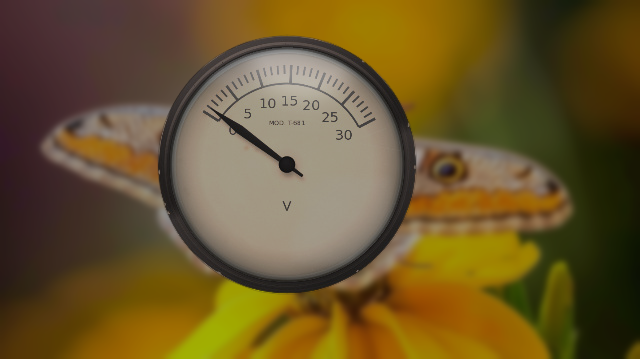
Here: 1 V
